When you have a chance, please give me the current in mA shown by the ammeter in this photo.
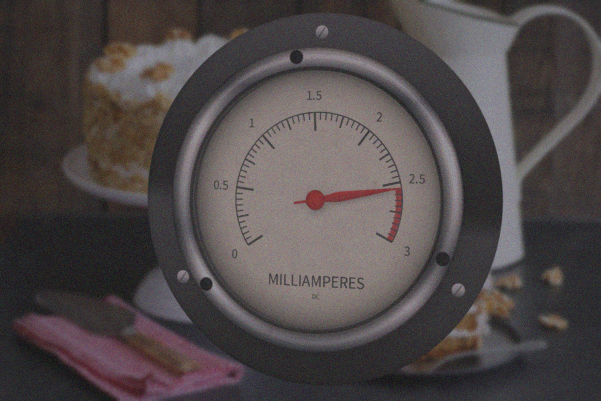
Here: 2.55 mA
